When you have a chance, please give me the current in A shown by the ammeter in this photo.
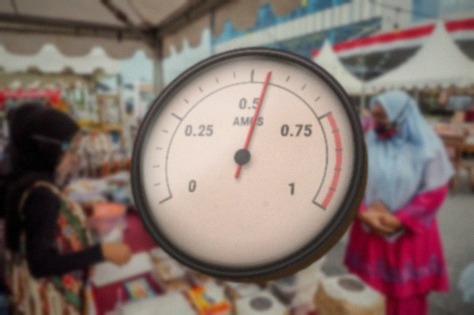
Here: 0.55 A
